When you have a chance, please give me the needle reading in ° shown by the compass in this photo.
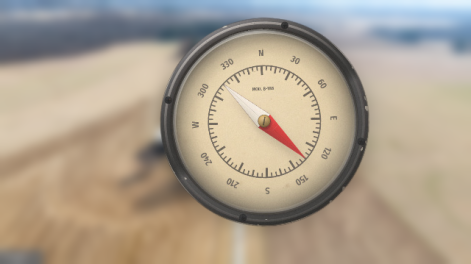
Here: 135 °
